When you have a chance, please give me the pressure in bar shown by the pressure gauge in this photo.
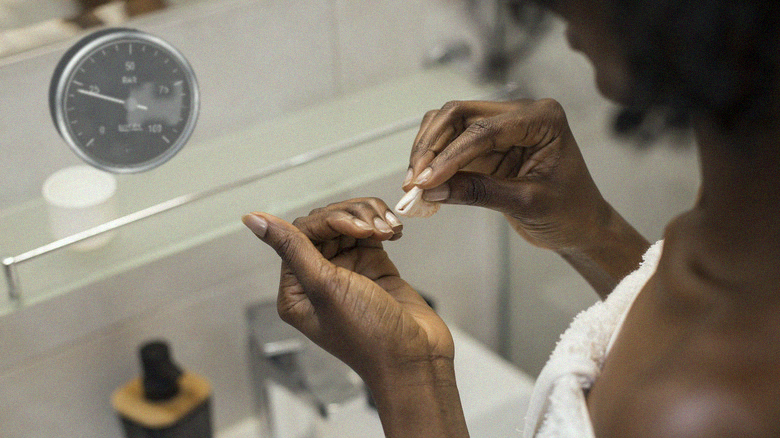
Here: 22.5 bar
